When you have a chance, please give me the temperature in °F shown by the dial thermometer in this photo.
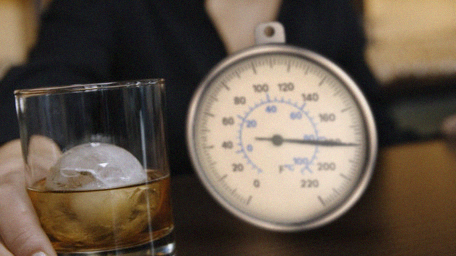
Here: 180 °F
